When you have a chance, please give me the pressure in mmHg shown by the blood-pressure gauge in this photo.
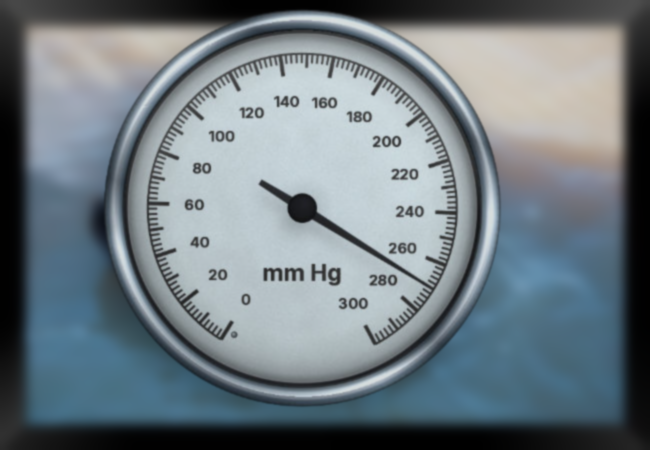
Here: 270 mmHg
